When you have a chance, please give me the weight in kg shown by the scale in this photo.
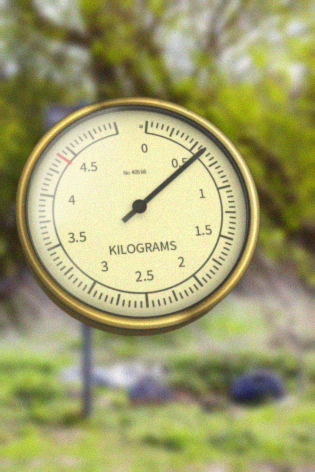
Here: 0.6 kg
